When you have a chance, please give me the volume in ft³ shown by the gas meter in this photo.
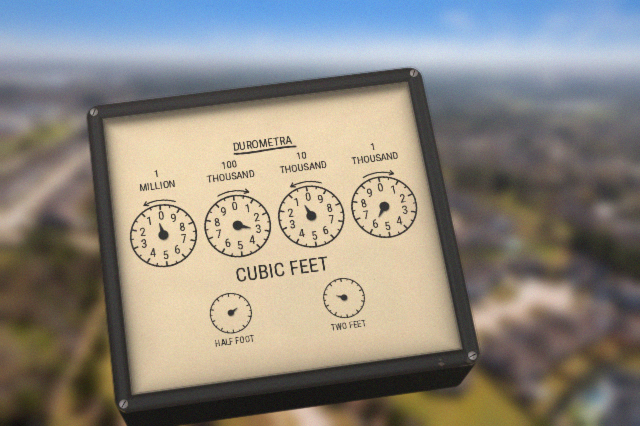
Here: 30600 ft³
